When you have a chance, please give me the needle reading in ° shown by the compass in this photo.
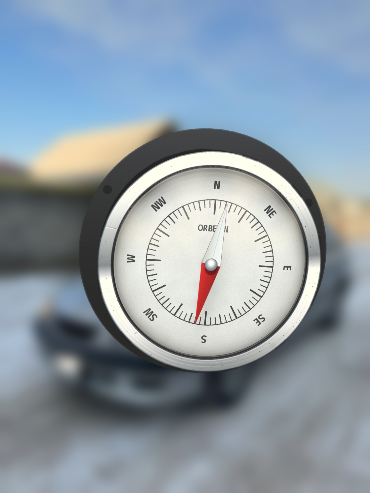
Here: 190 °
